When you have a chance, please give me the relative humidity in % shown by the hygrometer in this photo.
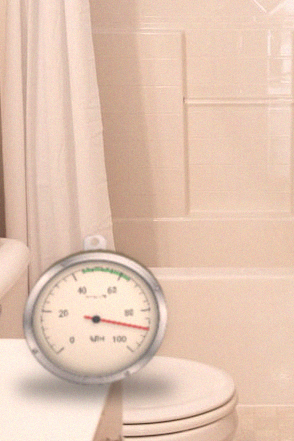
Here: 88 %
